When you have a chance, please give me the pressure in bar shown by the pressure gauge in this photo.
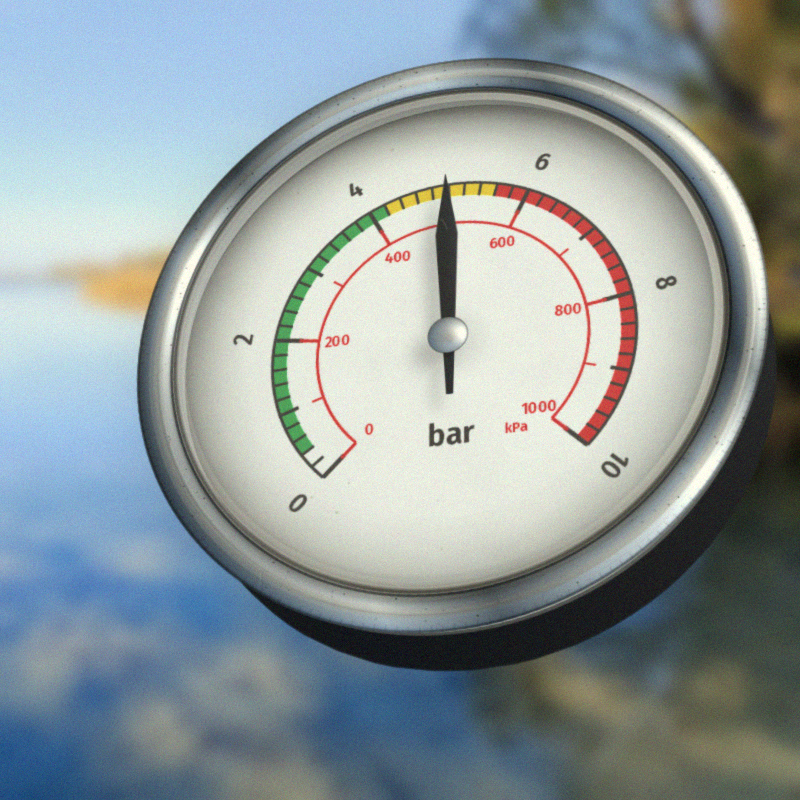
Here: 5 bar
